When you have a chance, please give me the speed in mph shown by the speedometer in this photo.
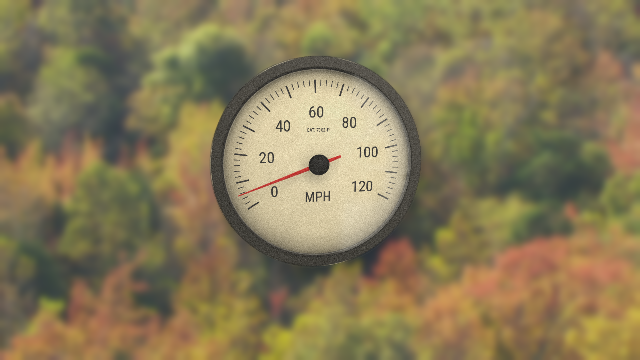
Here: 6 mph
